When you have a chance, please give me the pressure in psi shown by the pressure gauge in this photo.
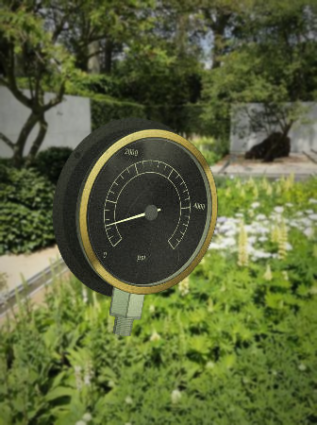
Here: 500 psi
